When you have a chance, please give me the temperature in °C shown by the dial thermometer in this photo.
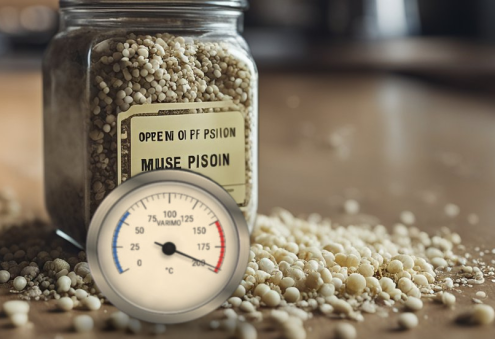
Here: 195 °C
